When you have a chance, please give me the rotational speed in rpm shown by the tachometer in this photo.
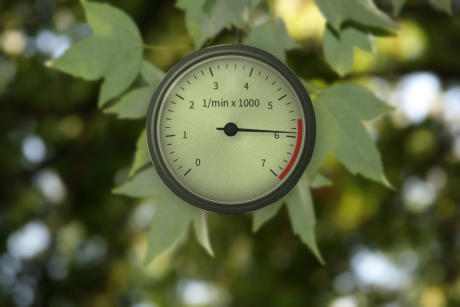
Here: 5900 rpm
